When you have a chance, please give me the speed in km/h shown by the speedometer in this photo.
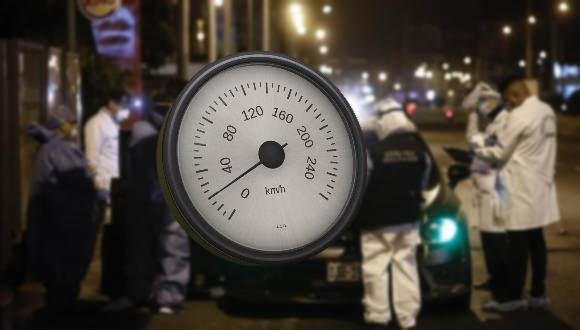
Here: 20 km/h
